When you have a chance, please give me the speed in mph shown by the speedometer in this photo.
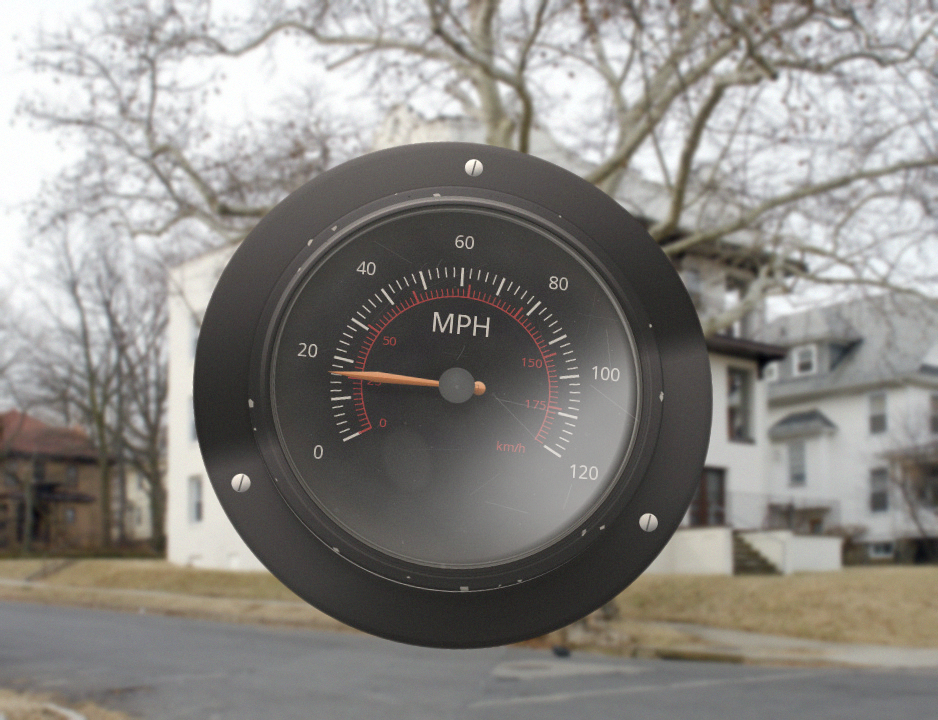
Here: 16 mph
